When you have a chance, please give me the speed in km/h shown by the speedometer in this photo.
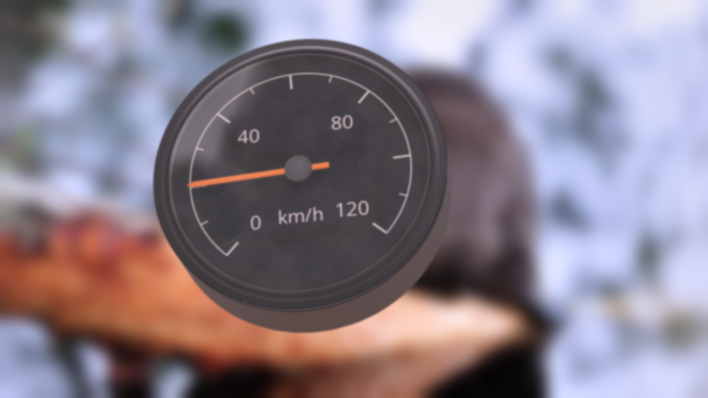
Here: 20 km/h
